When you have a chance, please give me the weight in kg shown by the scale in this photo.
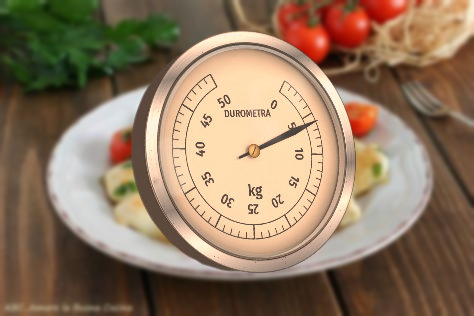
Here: 6 kg
